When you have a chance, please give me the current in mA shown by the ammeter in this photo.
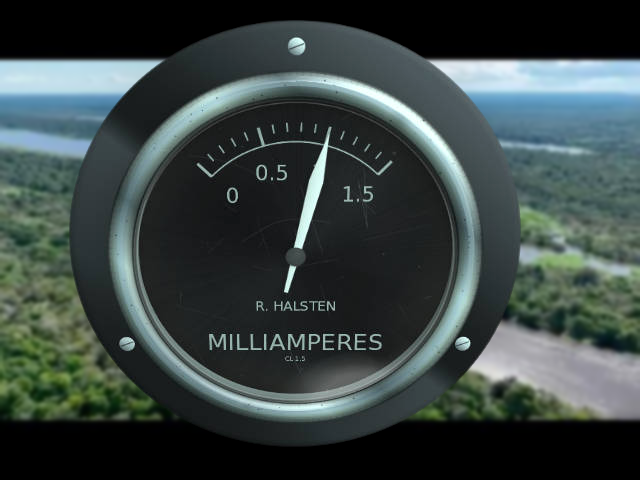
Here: 1 mA
